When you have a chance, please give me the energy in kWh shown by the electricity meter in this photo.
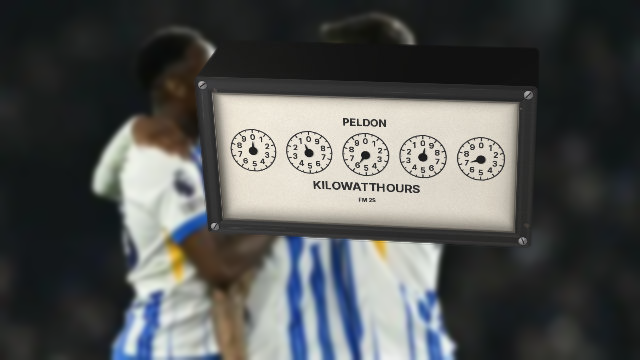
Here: 597 kWh
